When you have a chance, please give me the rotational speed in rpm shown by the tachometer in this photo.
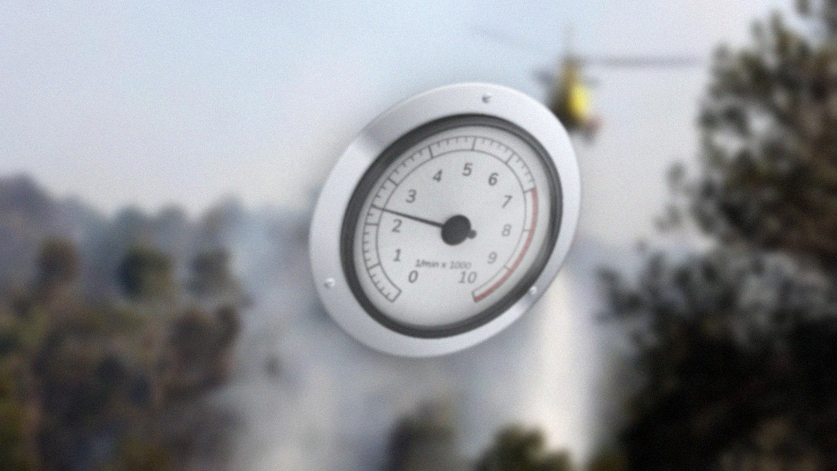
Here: 2400 rpm
